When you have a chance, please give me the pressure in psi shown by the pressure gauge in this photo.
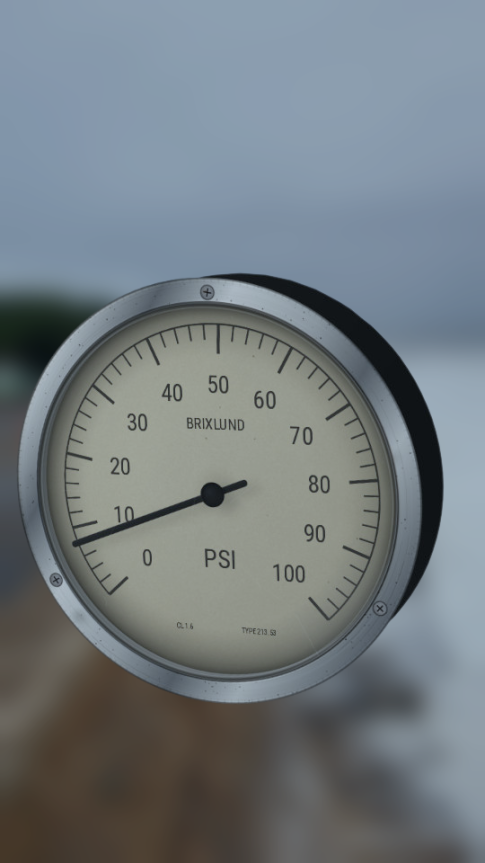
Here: 8 psi
